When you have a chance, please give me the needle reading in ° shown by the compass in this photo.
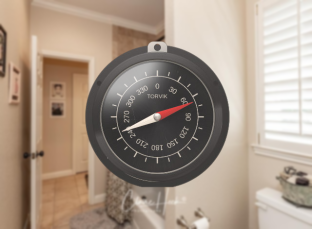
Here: 67.5 °
